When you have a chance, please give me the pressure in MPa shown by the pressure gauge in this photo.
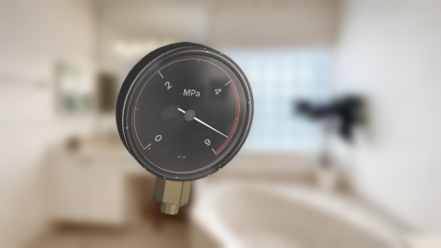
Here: 5.5 MPa
